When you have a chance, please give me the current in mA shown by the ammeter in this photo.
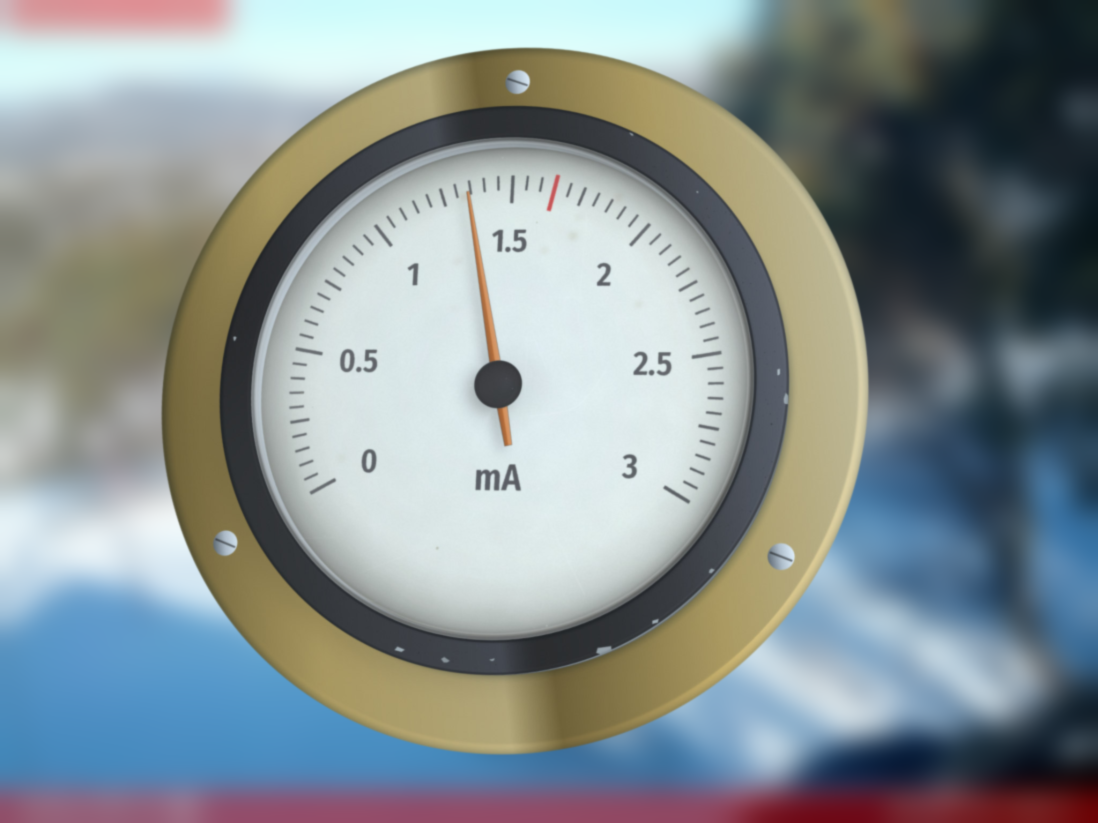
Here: 1.35 mA
